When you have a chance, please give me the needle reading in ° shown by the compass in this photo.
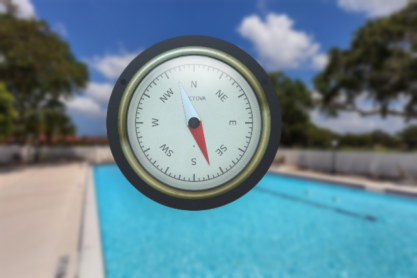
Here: 160 °
